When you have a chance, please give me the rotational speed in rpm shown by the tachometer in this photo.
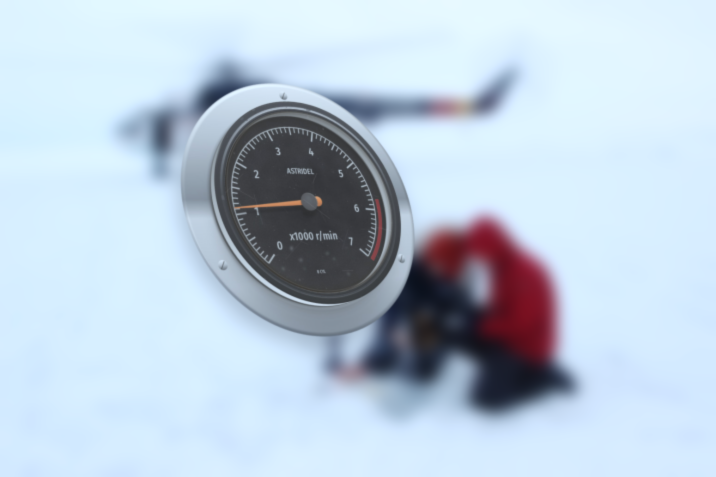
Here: 1100 rpm
